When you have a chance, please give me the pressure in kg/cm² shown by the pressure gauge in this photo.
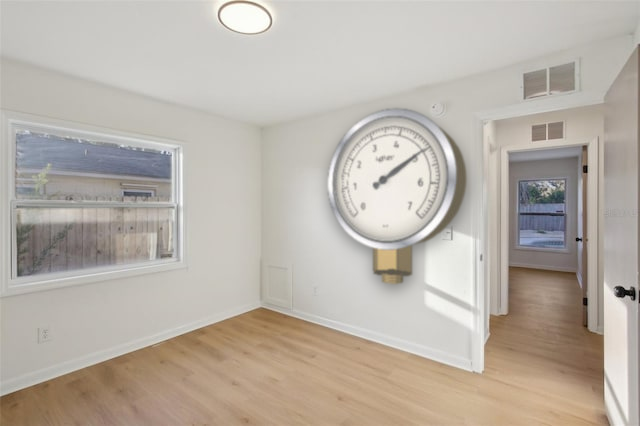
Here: 5 kg/cm²
